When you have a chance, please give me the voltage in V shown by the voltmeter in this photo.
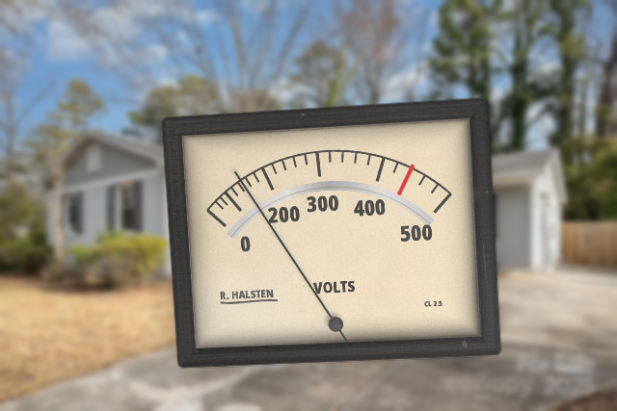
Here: 150 V
